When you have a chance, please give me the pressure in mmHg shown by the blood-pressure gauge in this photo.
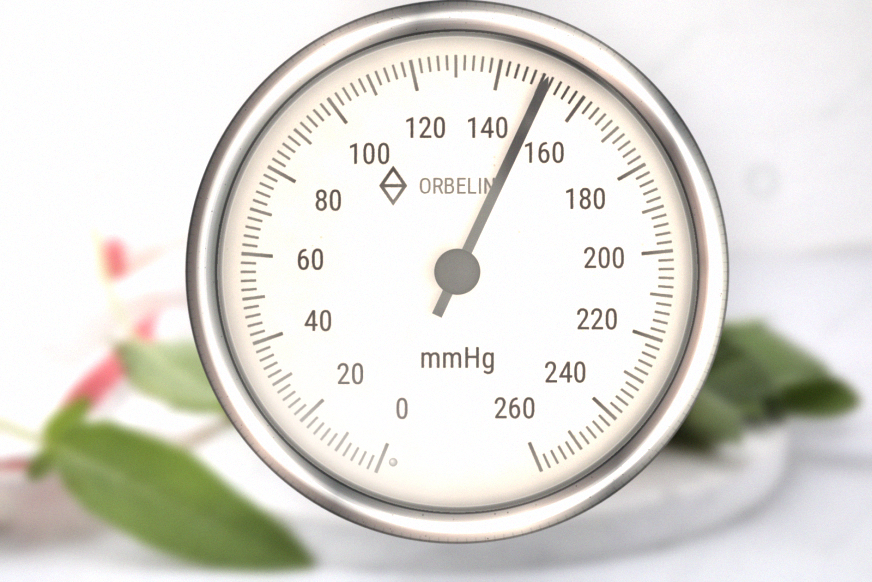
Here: 151 mmHg
